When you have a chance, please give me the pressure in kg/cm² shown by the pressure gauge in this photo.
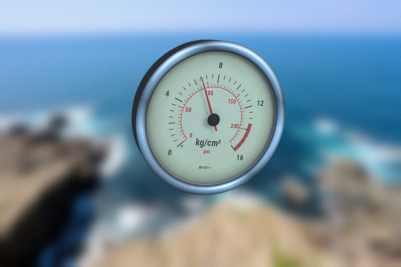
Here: 6.5 kg/cm²
